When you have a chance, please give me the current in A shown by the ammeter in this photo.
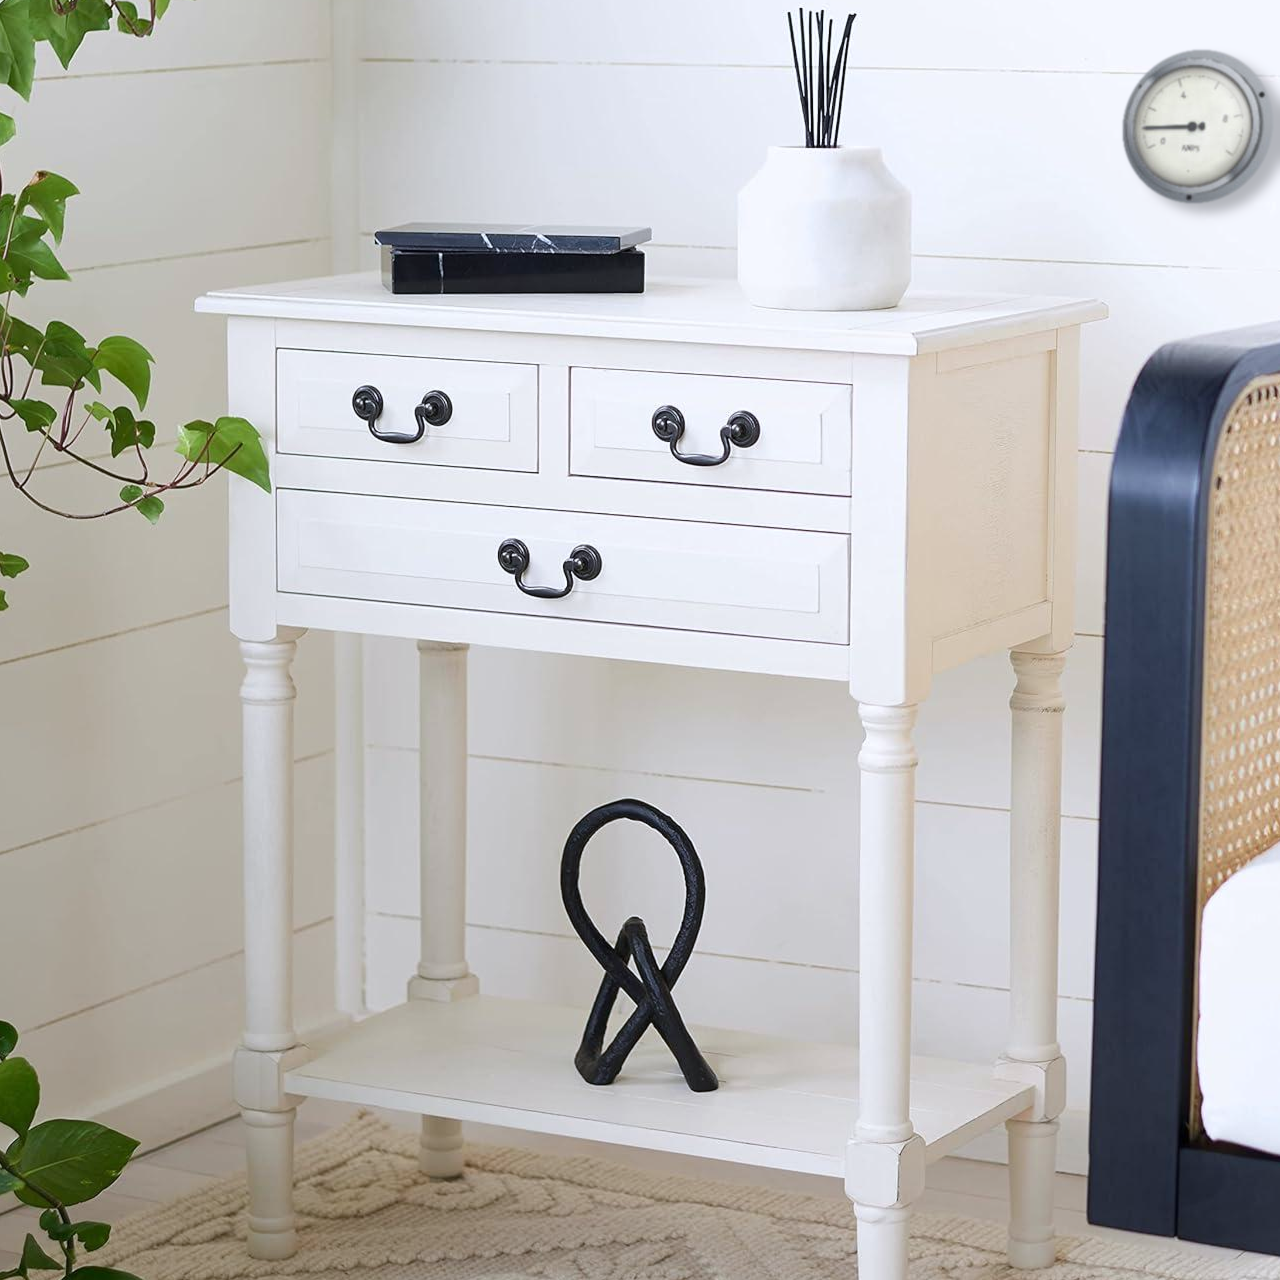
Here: 1 A
